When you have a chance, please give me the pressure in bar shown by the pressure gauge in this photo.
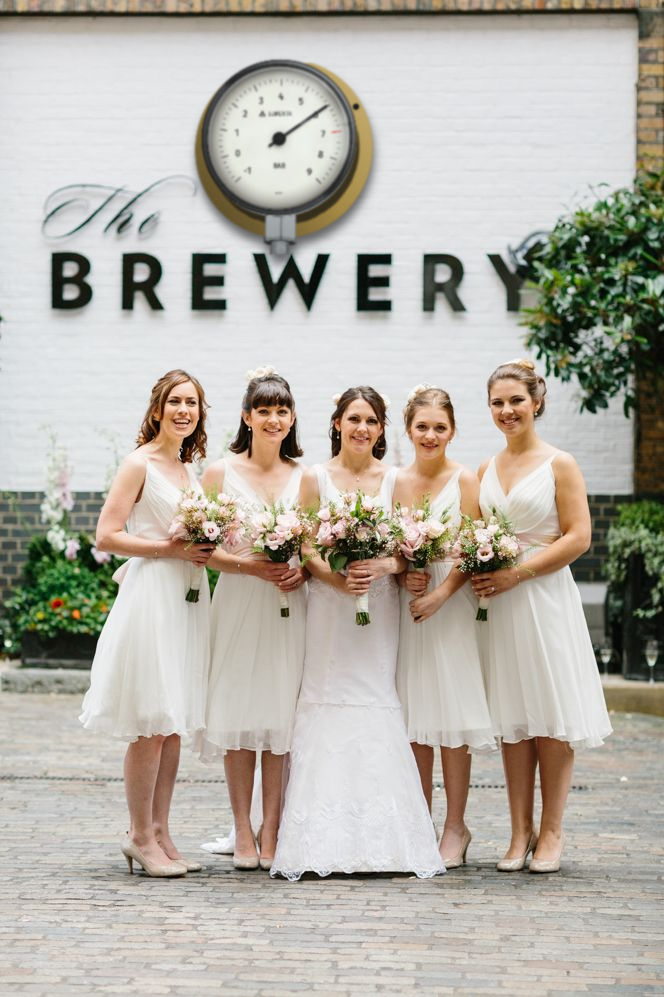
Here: 6 bar
